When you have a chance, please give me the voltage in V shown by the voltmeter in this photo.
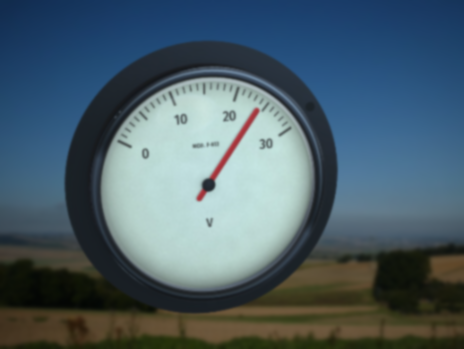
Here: 24 V
